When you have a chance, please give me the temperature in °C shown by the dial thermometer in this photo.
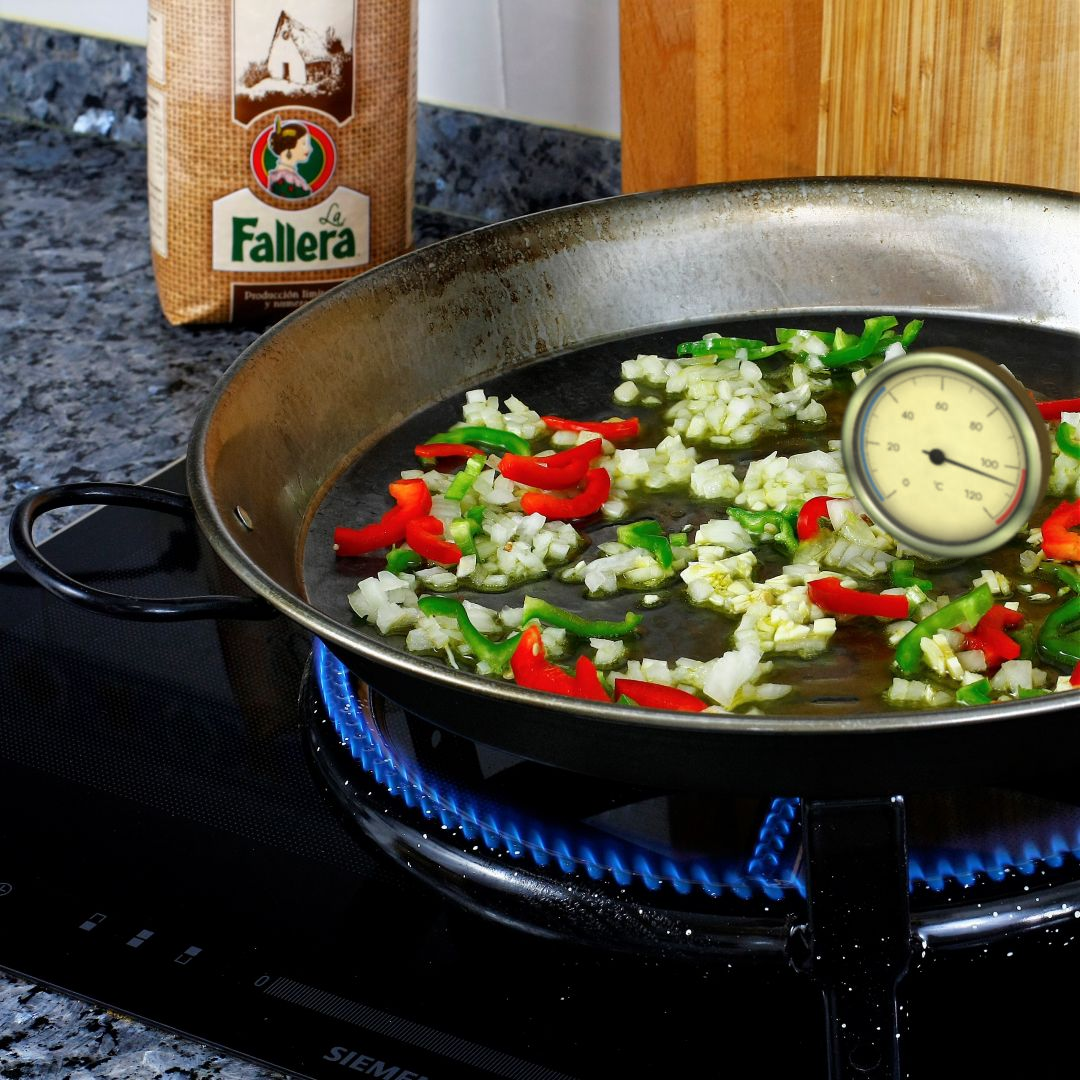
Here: 105 °C
